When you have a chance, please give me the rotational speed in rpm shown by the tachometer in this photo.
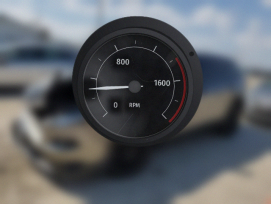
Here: 300 rpm
